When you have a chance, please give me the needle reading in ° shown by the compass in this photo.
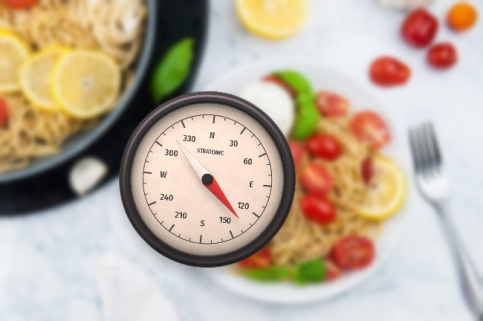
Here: 135 °
